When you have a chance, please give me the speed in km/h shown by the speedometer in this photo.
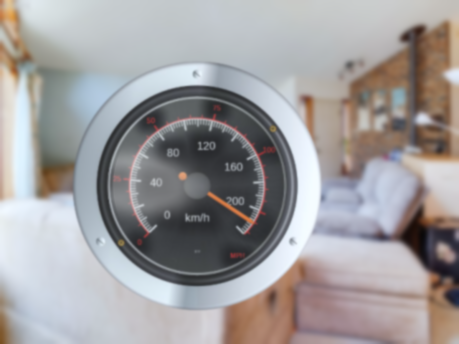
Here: 210 km/h
